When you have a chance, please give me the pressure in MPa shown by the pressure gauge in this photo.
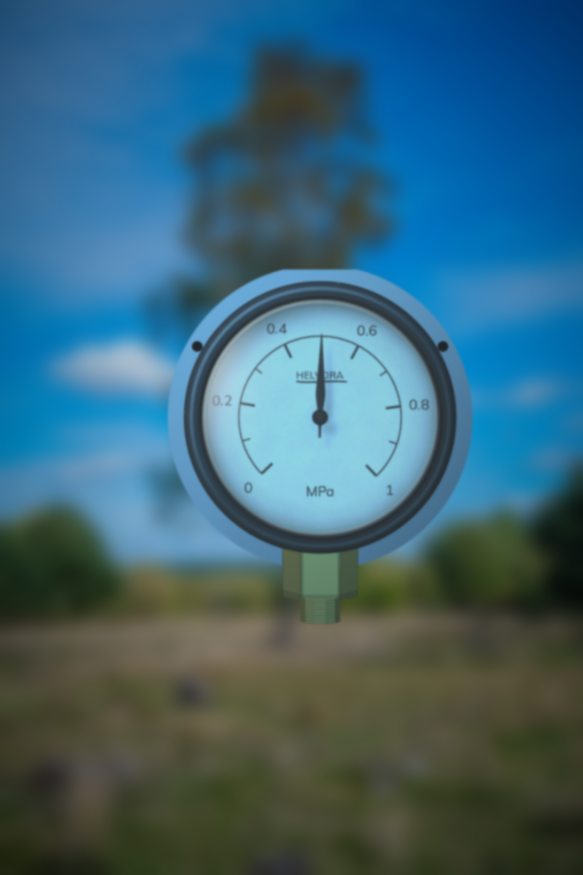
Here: 0.5 MPa
